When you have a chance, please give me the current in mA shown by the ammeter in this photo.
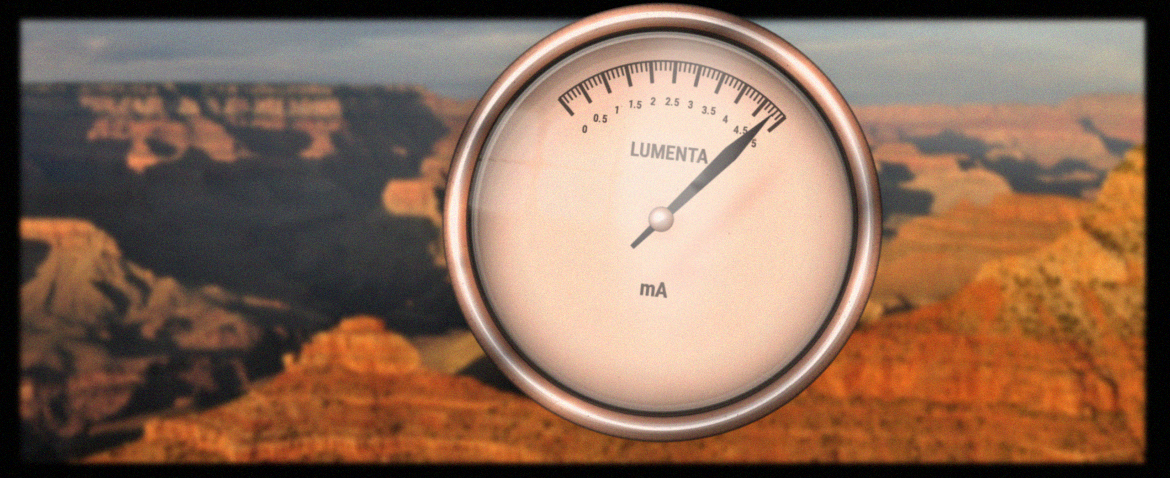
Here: 4.8 mA
